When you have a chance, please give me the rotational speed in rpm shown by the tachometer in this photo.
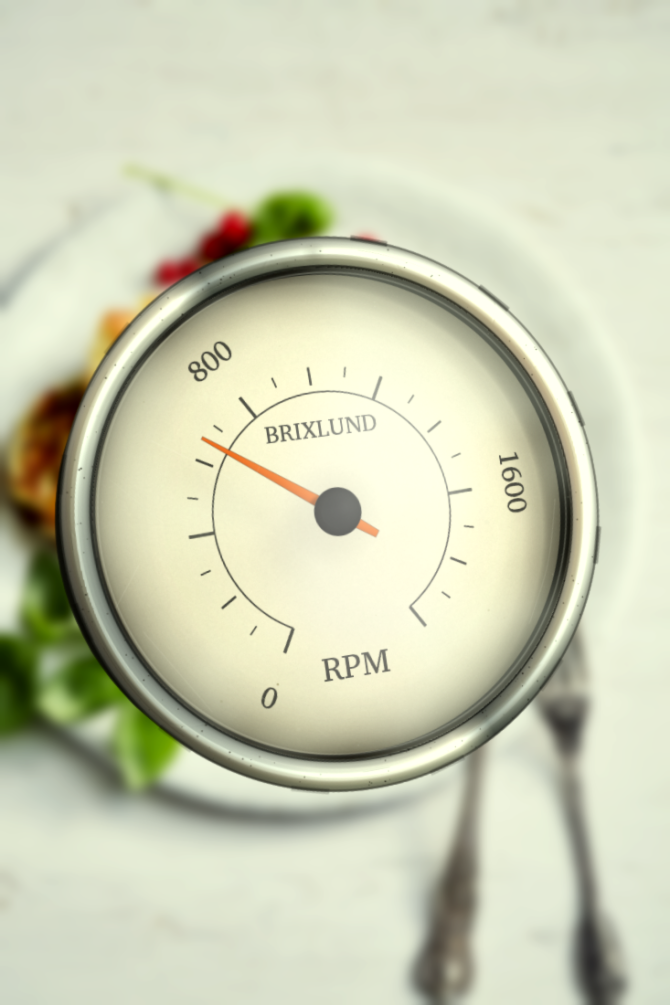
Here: 650 rpm
